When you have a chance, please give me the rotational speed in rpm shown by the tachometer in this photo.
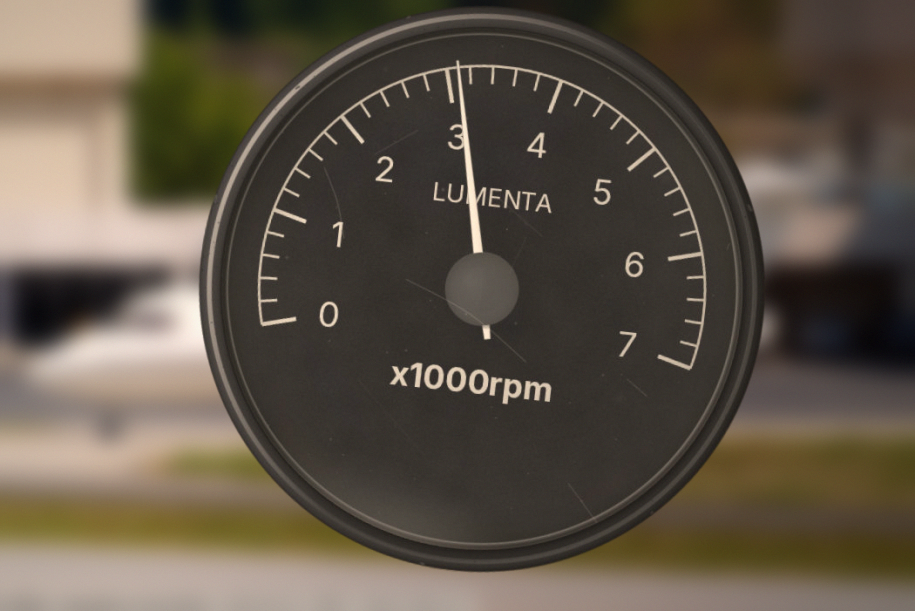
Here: 3100 rpm
